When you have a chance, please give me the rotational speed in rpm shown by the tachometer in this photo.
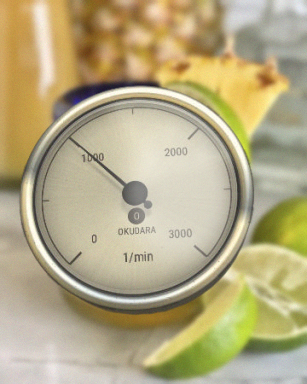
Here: 1000 rpm
